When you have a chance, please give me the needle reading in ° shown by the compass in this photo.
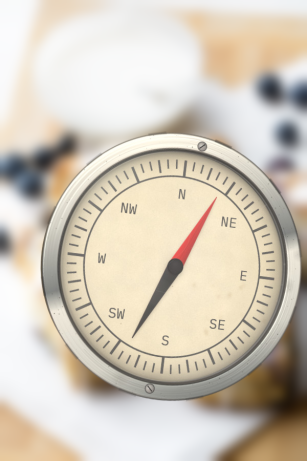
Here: 25 °
